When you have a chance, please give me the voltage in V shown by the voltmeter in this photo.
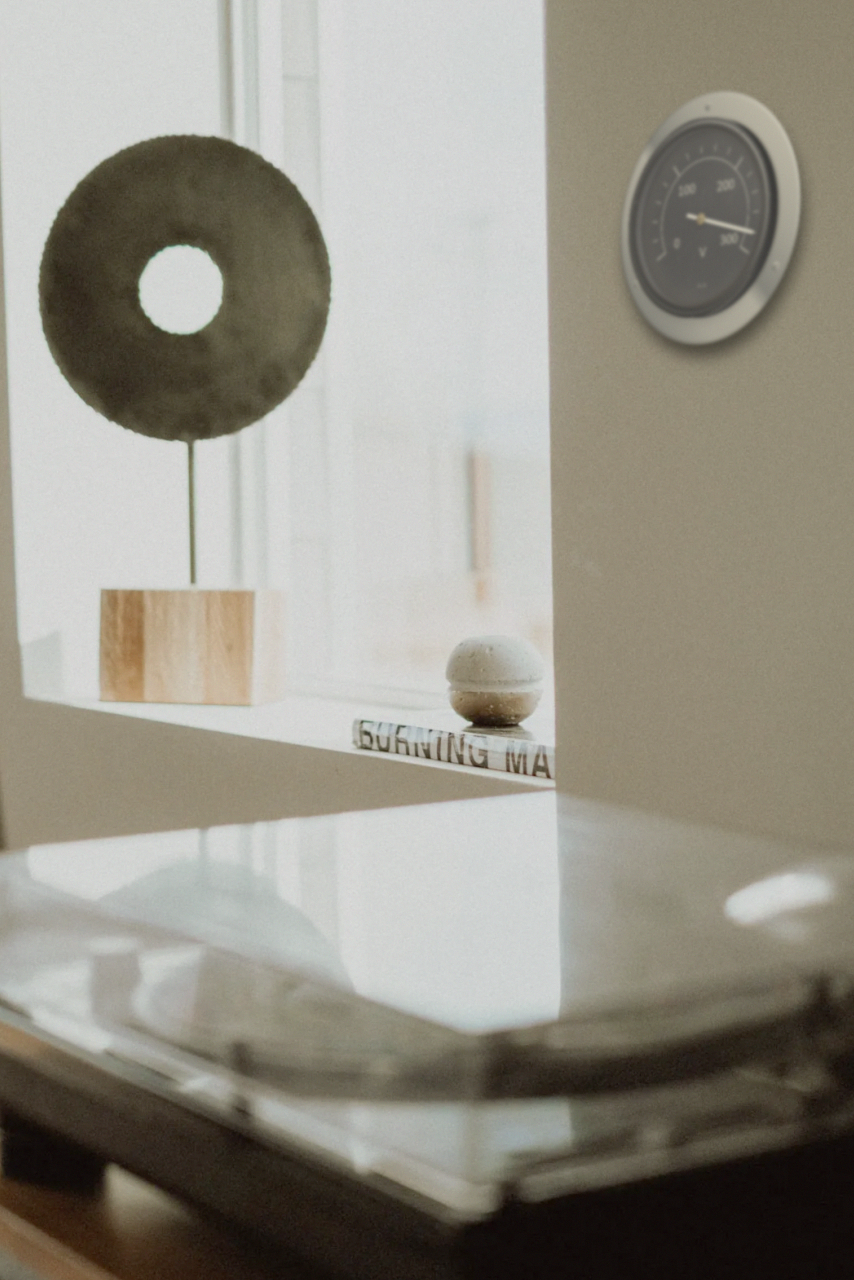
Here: 280 V
